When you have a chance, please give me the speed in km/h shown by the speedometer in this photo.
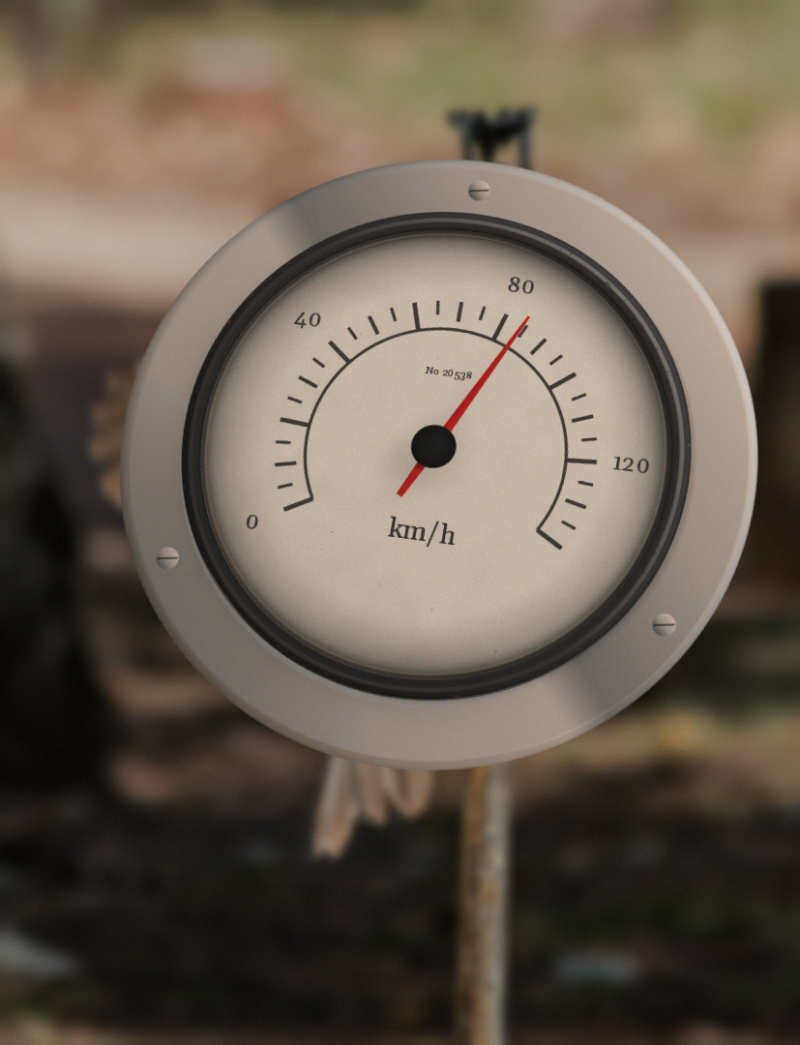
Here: 85 km/h
